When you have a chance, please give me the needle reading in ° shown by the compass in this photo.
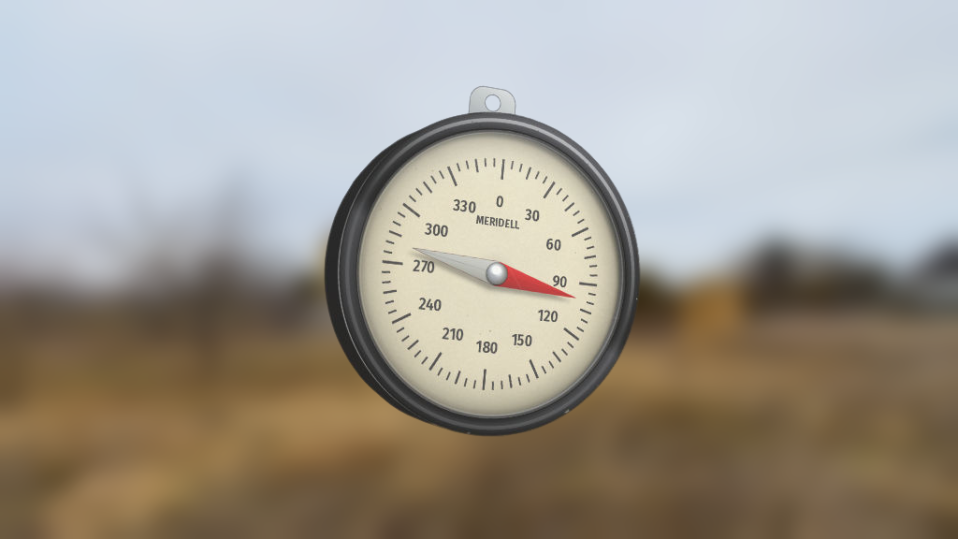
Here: 100 °
